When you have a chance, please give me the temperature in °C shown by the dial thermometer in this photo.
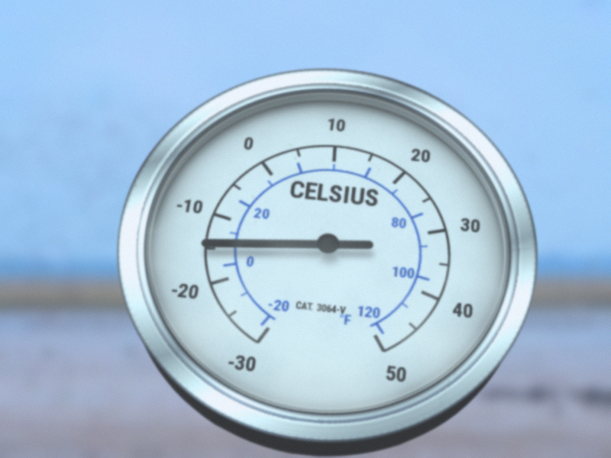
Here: -15 °C
